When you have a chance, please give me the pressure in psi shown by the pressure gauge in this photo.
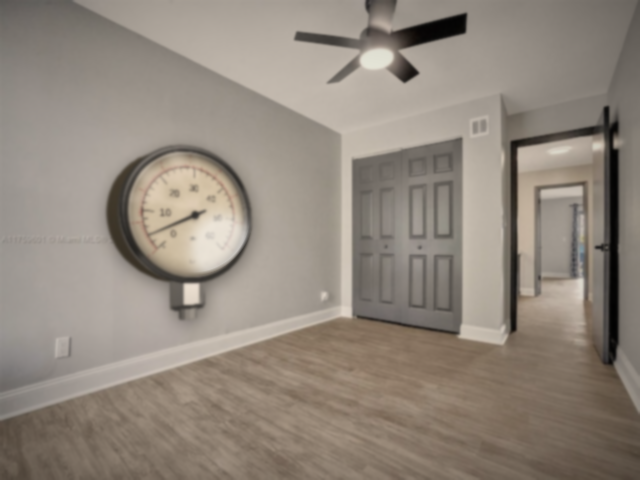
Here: 4 psi
